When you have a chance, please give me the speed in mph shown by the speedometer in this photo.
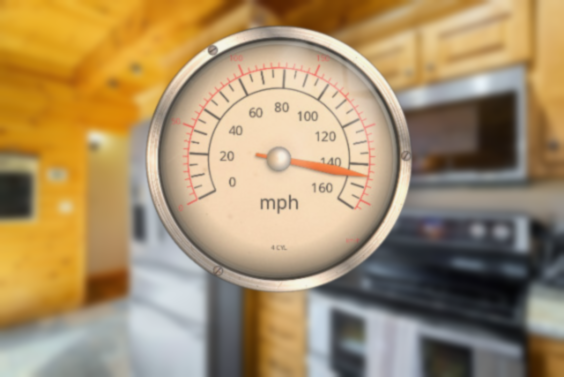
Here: 145 mph
